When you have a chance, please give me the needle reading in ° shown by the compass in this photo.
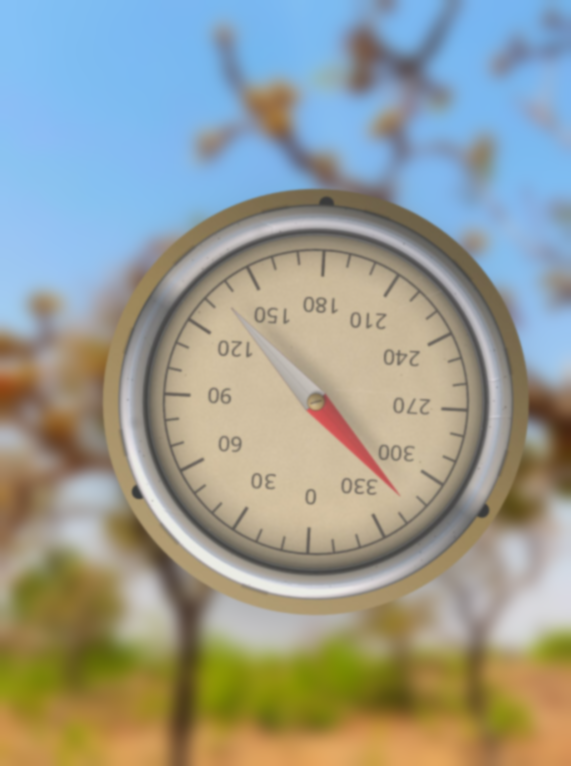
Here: 315 °
